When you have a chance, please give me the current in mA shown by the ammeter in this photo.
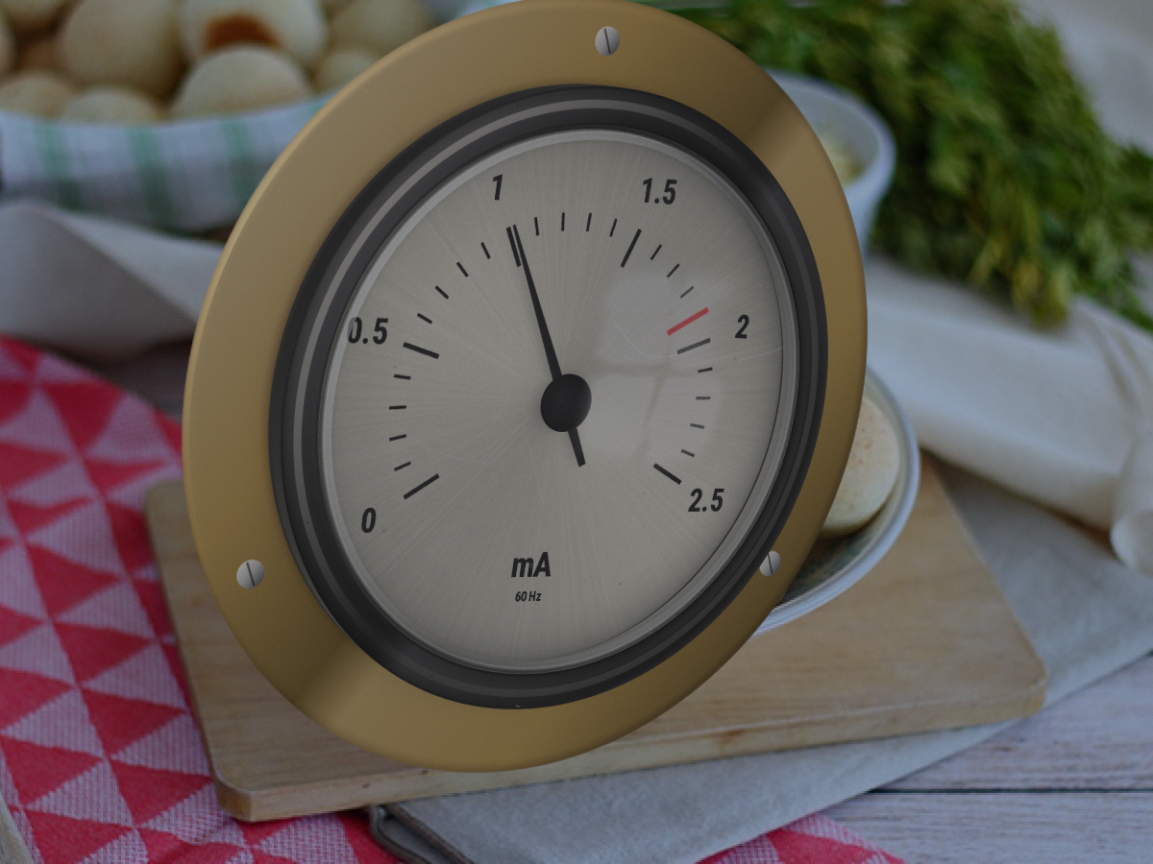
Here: 1 mA
